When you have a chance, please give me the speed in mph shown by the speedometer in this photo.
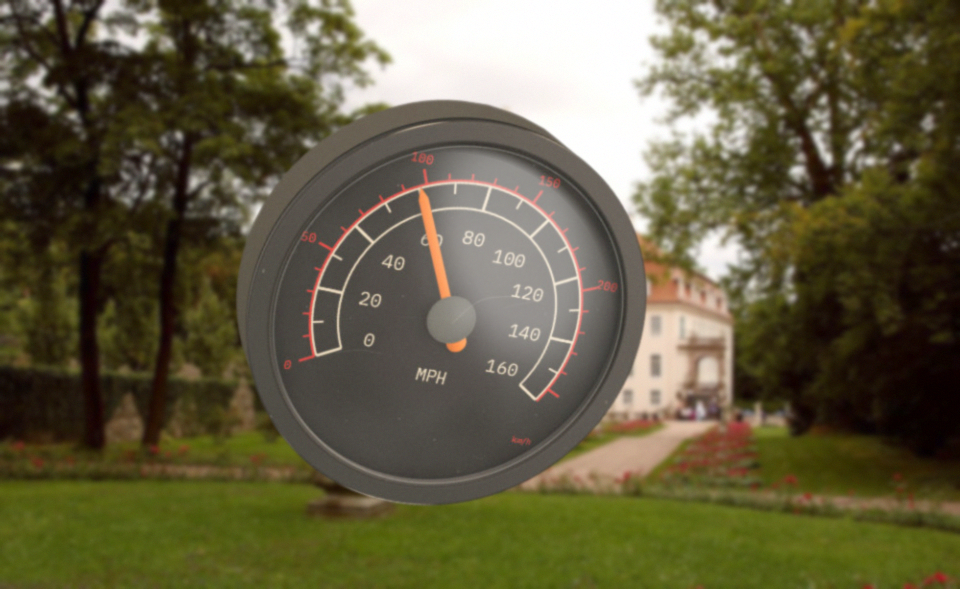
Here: 60 mph
